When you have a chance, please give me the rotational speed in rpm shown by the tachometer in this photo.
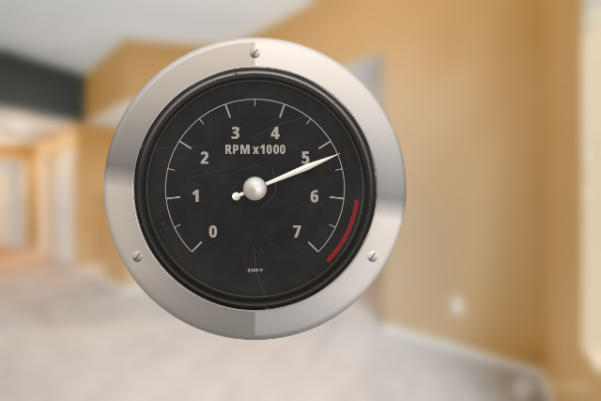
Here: 5250 rpm
